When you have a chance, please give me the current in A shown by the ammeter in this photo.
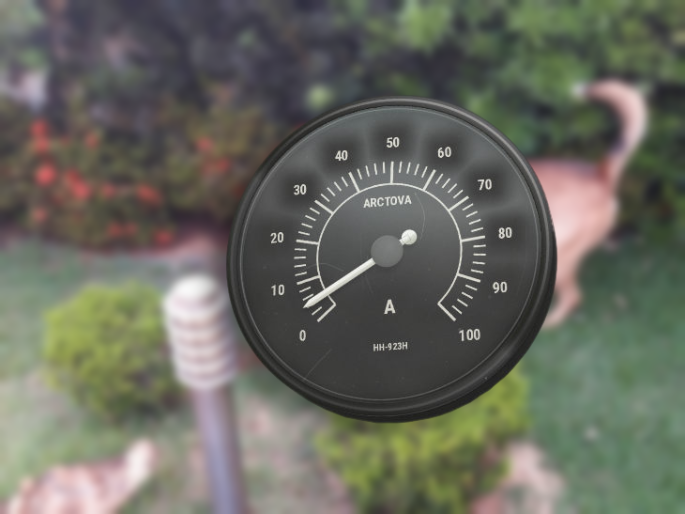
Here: 4 A
